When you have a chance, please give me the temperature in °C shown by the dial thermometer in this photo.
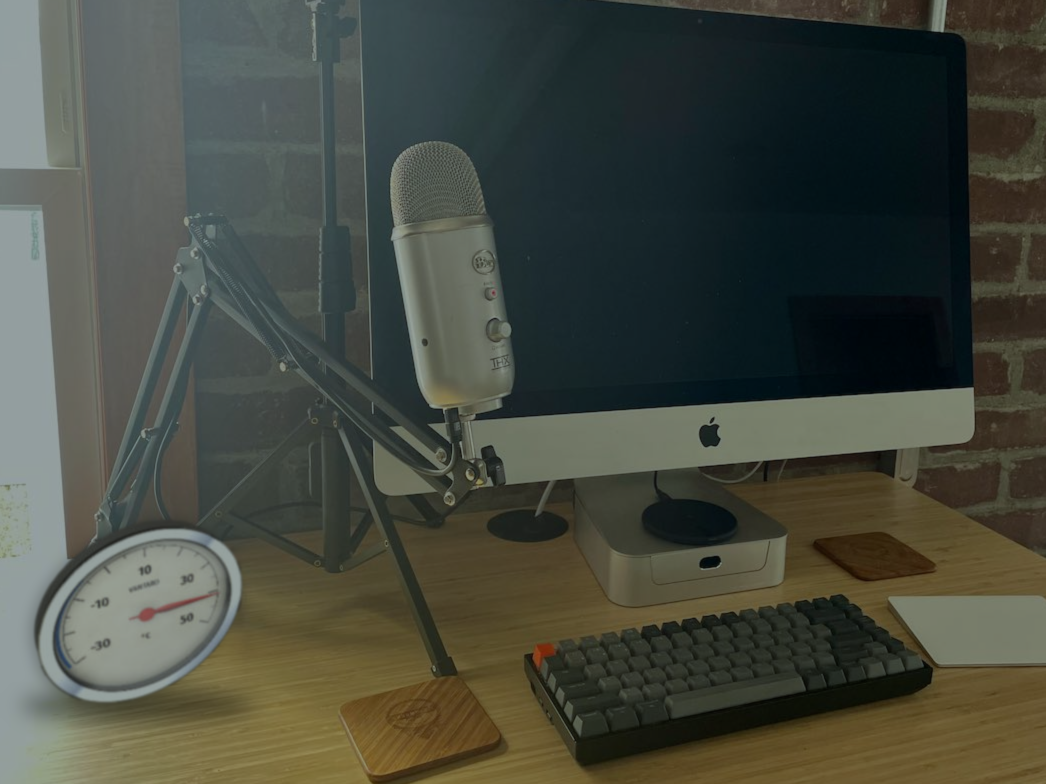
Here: 40 °C
